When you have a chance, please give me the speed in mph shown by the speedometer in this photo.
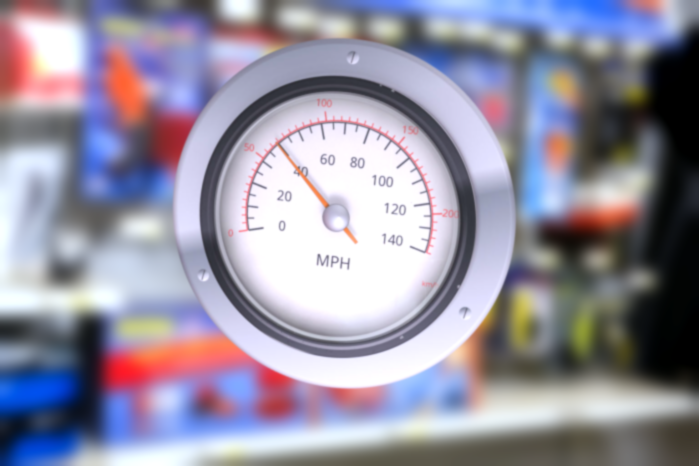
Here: 40 mph
